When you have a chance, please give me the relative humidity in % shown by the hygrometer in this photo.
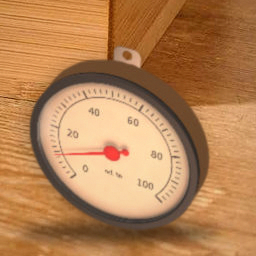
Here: 10 %
